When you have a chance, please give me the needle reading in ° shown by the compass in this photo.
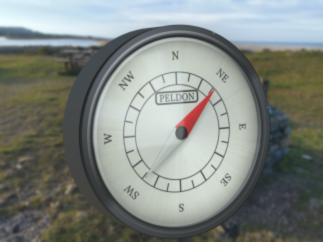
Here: 45 °
